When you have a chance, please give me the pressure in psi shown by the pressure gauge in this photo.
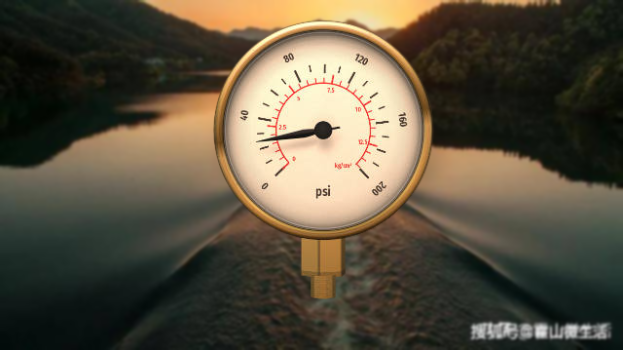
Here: 25 psi
